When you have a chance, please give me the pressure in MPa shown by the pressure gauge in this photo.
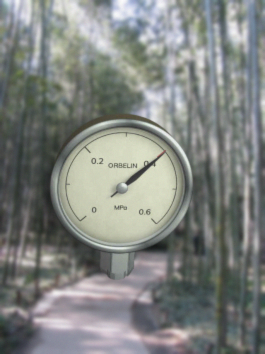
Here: 0.4 MPa
